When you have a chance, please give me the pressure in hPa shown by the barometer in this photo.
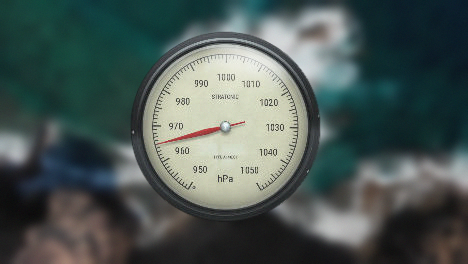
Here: 965 hPa
